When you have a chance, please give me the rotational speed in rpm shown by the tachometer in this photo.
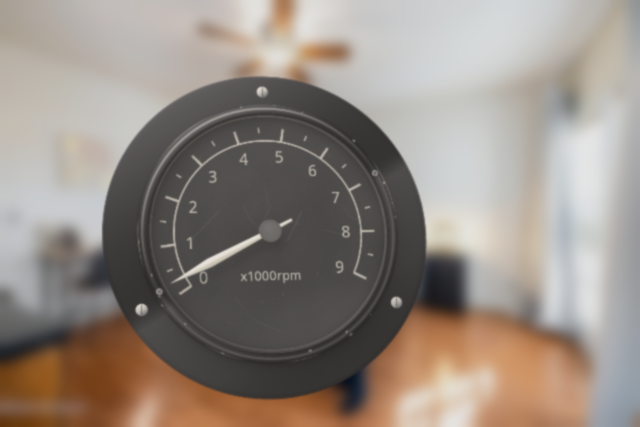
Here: 250 rpm
